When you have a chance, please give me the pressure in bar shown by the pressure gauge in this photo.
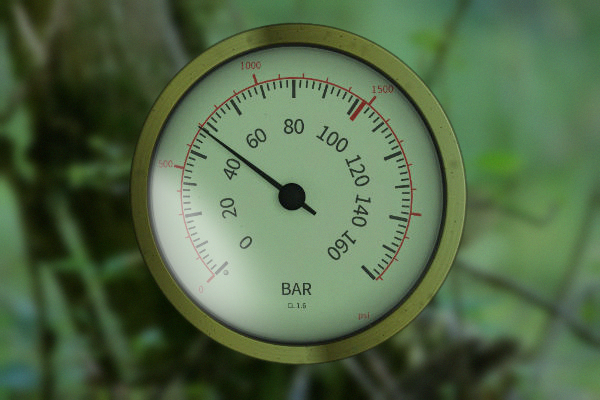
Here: 48 bar
